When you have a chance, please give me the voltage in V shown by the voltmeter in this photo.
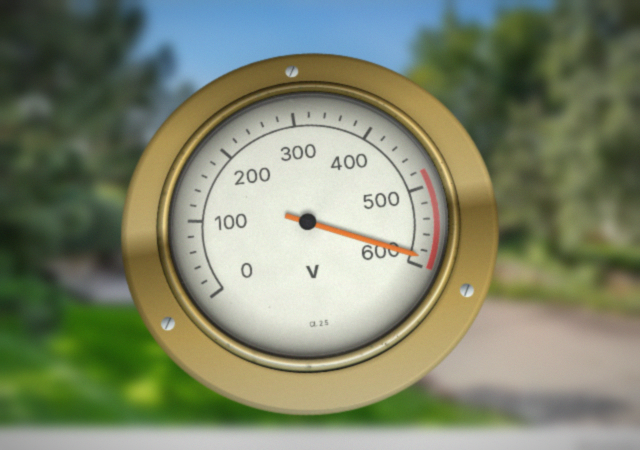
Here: 590 V
